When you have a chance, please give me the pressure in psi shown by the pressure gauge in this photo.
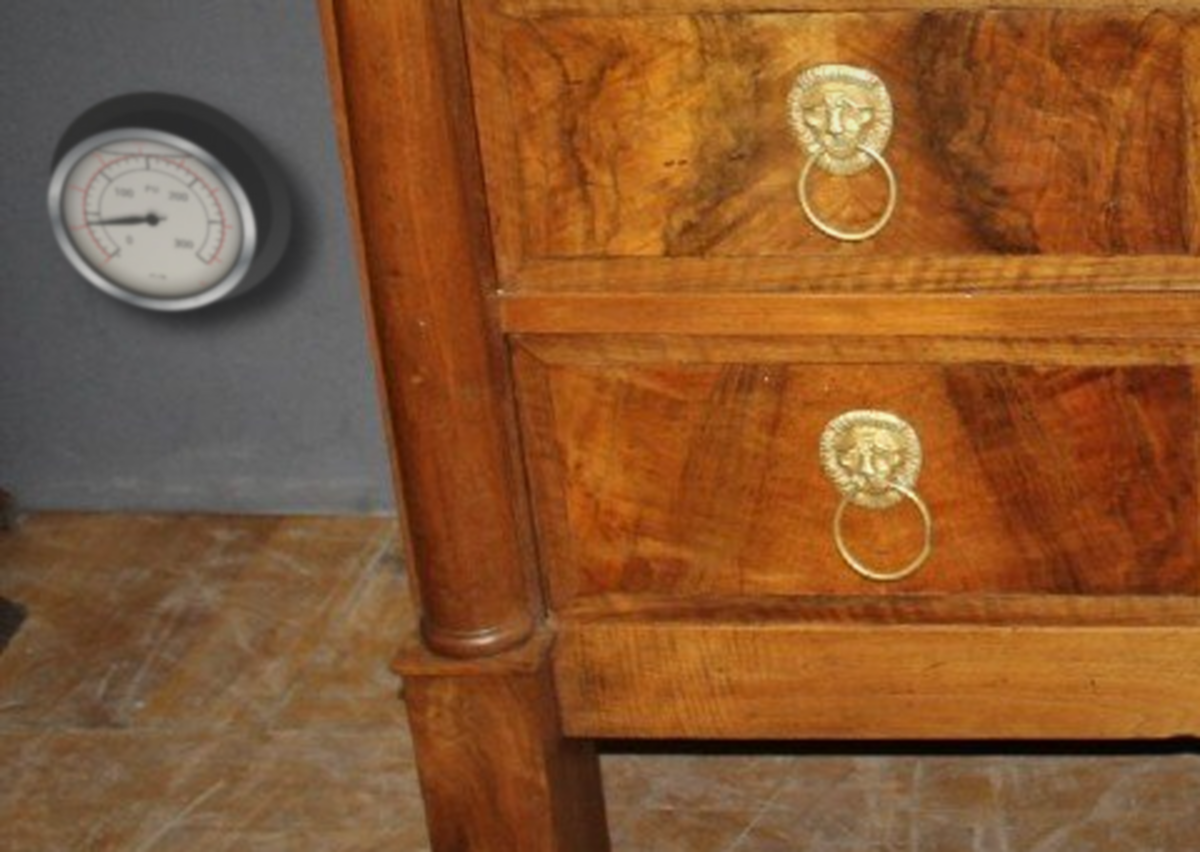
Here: 40 psi
